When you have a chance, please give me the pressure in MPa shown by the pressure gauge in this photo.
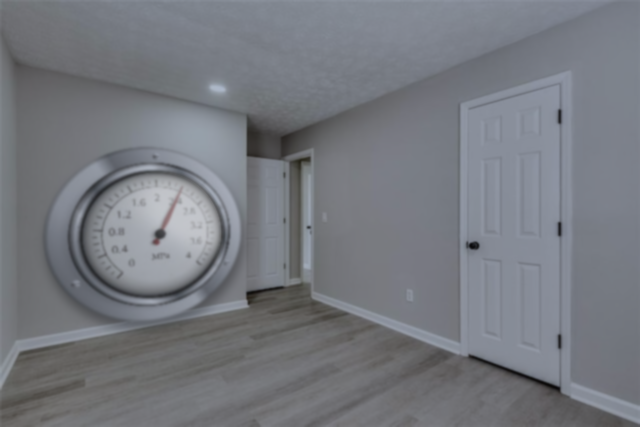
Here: 2.4 MPa
